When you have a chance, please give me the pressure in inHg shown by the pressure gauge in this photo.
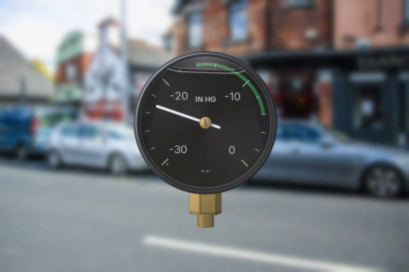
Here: -23 inHg
